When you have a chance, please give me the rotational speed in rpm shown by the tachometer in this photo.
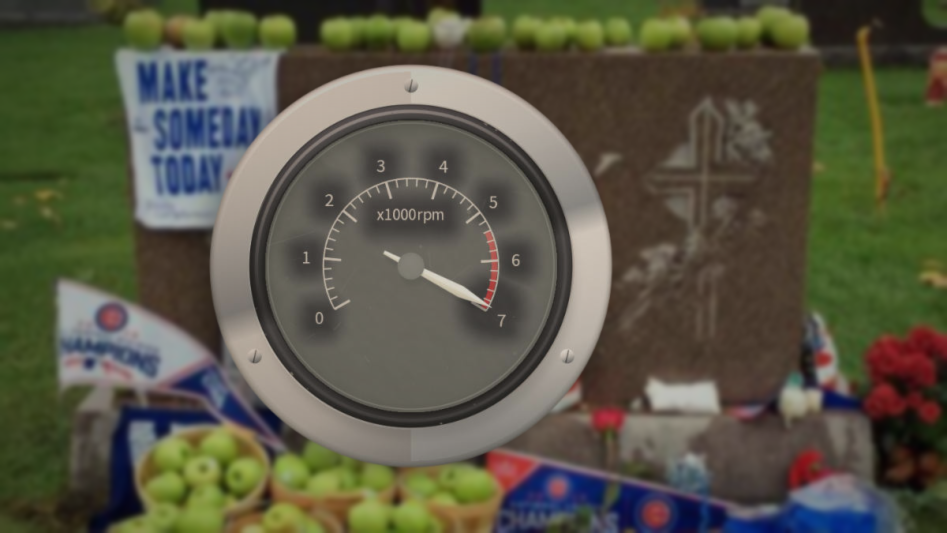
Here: 6900 rpm
